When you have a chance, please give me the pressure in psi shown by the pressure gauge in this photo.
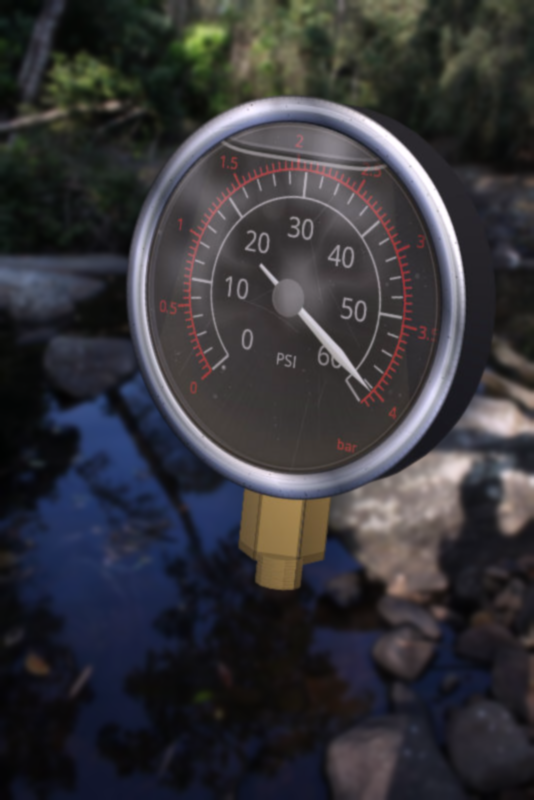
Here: 58 psi
